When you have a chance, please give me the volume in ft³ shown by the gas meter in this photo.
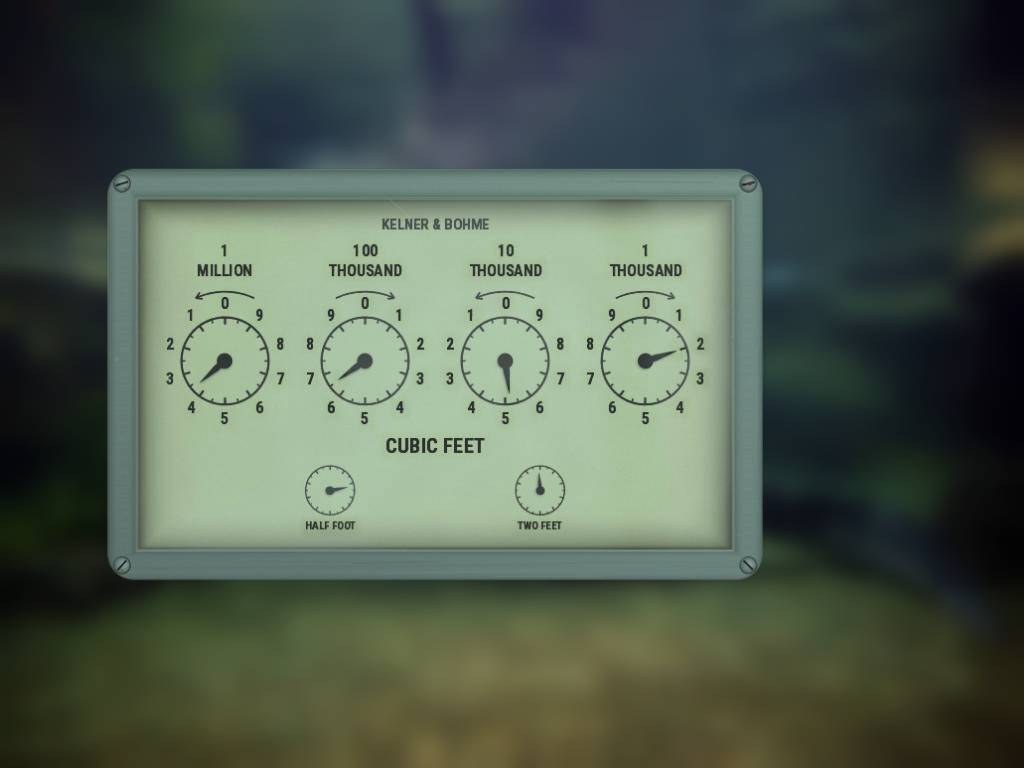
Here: 365200 ft³
